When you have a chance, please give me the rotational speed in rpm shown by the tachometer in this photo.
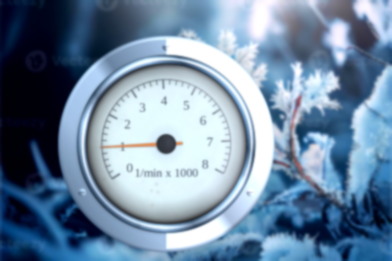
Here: 1000 rpm
